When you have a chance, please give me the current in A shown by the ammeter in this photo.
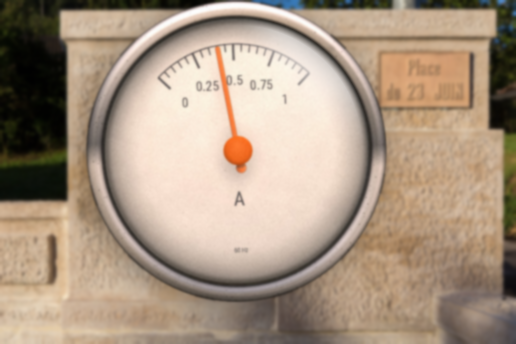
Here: 0.4 A
